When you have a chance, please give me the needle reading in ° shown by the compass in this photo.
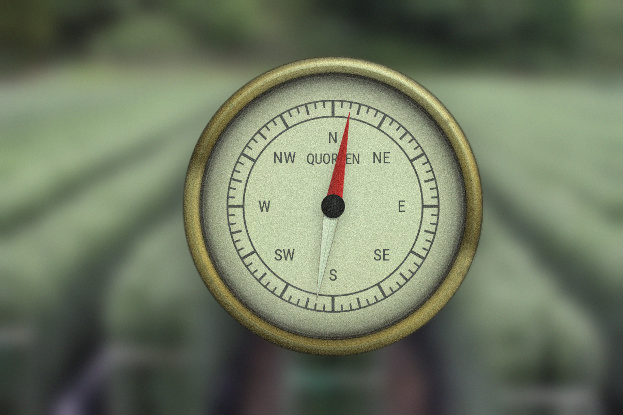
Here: 10 °
